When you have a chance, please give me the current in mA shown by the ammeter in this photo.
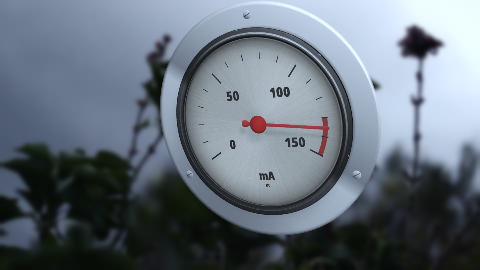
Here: 135 mA
